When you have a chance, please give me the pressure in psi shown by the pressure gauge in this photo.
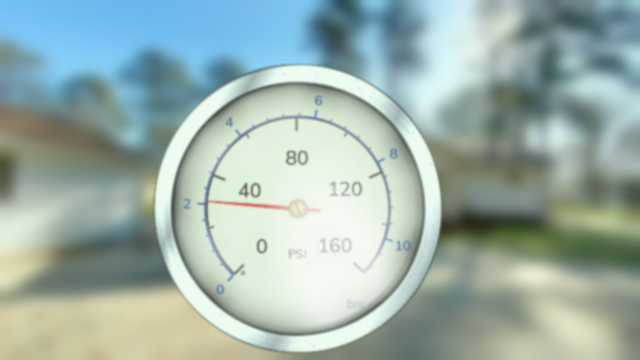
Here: 30 psi
